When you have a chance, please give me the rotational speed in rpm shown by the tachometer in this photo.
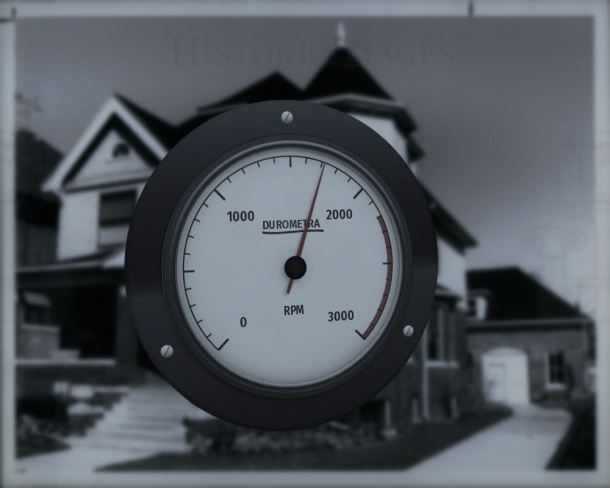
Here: 1700 rpm
